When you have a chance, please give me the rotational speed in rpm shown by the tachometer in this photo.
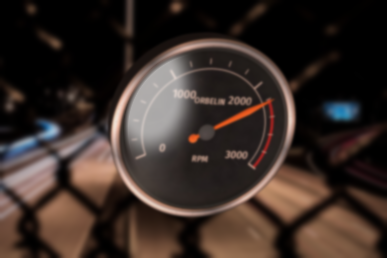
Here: 2200 rpm
